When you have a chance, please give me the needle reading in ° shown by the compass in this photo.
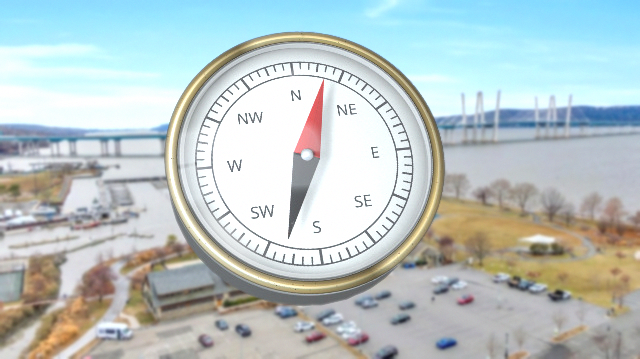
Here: 20 °
